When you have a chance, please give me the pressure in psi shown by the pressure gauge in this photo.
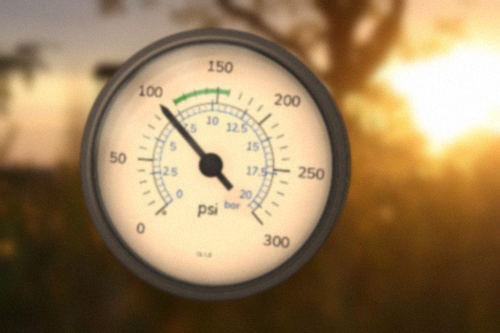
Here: 100 psi
